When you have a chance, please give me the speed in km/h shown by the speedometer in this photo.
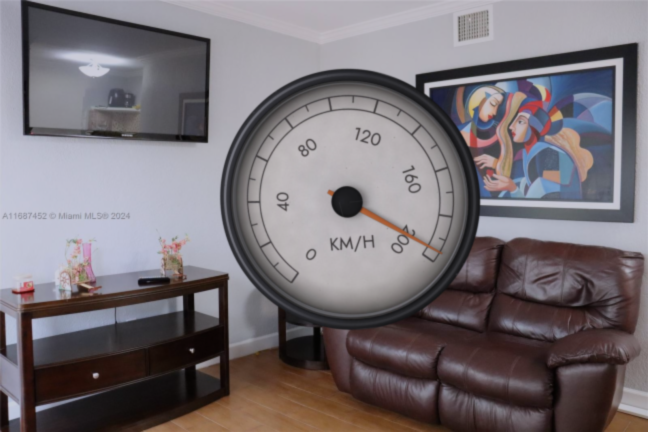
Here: 195 km/h
